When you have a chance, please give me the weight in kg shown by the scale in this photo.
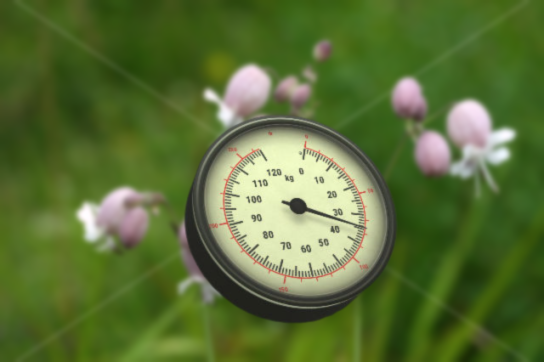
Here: 35 kg
